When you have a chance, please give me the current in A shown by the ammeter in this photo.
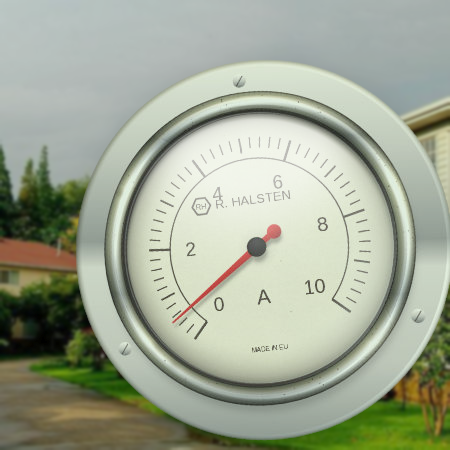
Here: 0.5 A
